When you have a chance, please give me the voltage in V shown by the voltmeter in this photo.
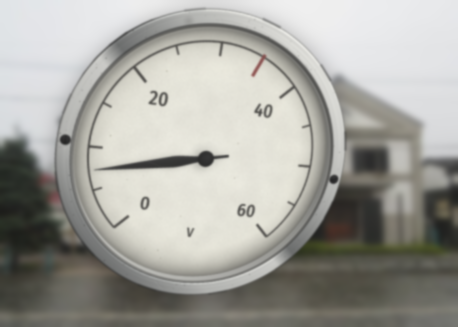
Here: 7.5 V
